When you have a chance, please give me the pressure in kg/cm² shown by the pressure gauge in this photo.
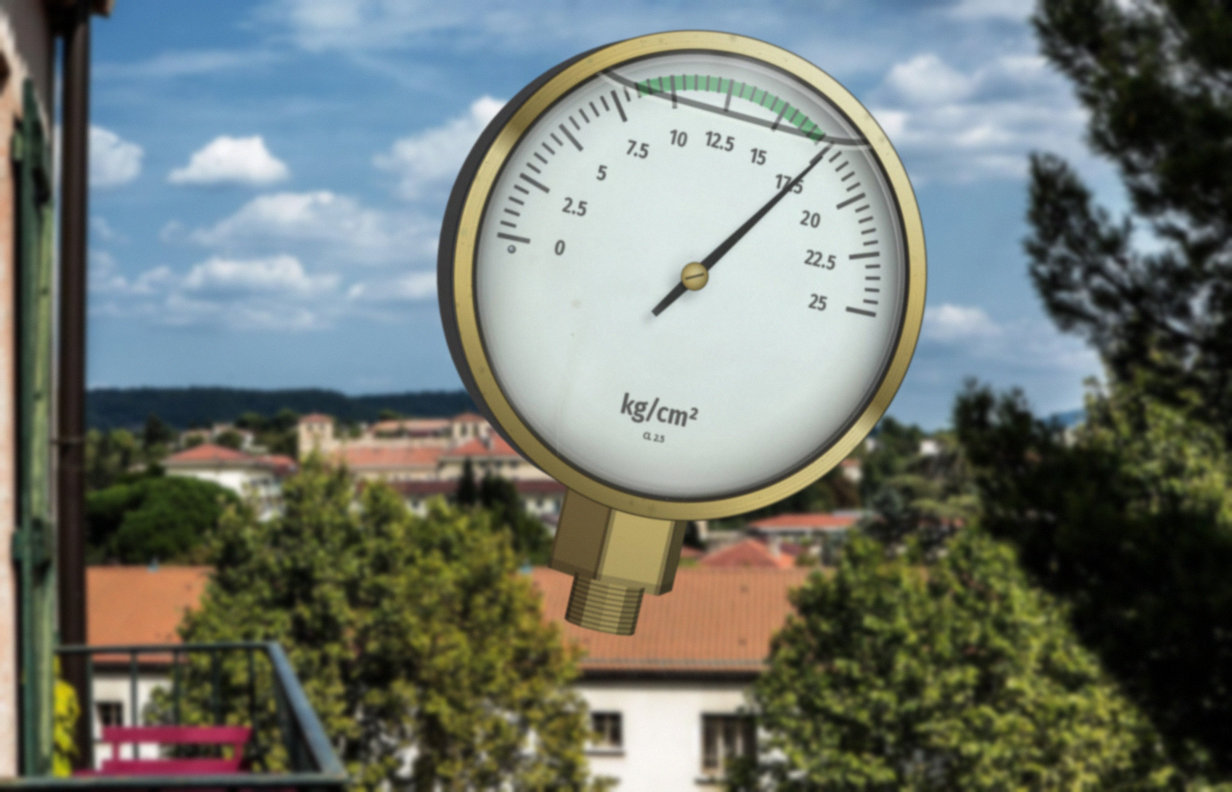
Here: 17.5 kg/cm²
